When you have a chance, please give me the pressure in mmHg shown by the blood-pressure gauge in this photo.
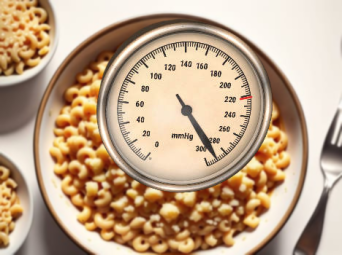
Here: 290 mmHg
